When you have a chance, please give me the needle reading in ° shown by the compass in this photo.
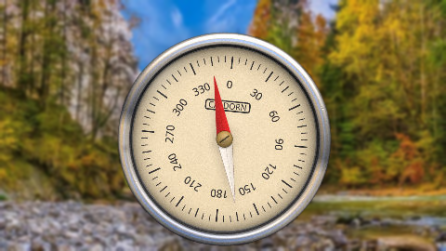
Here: 345 °
